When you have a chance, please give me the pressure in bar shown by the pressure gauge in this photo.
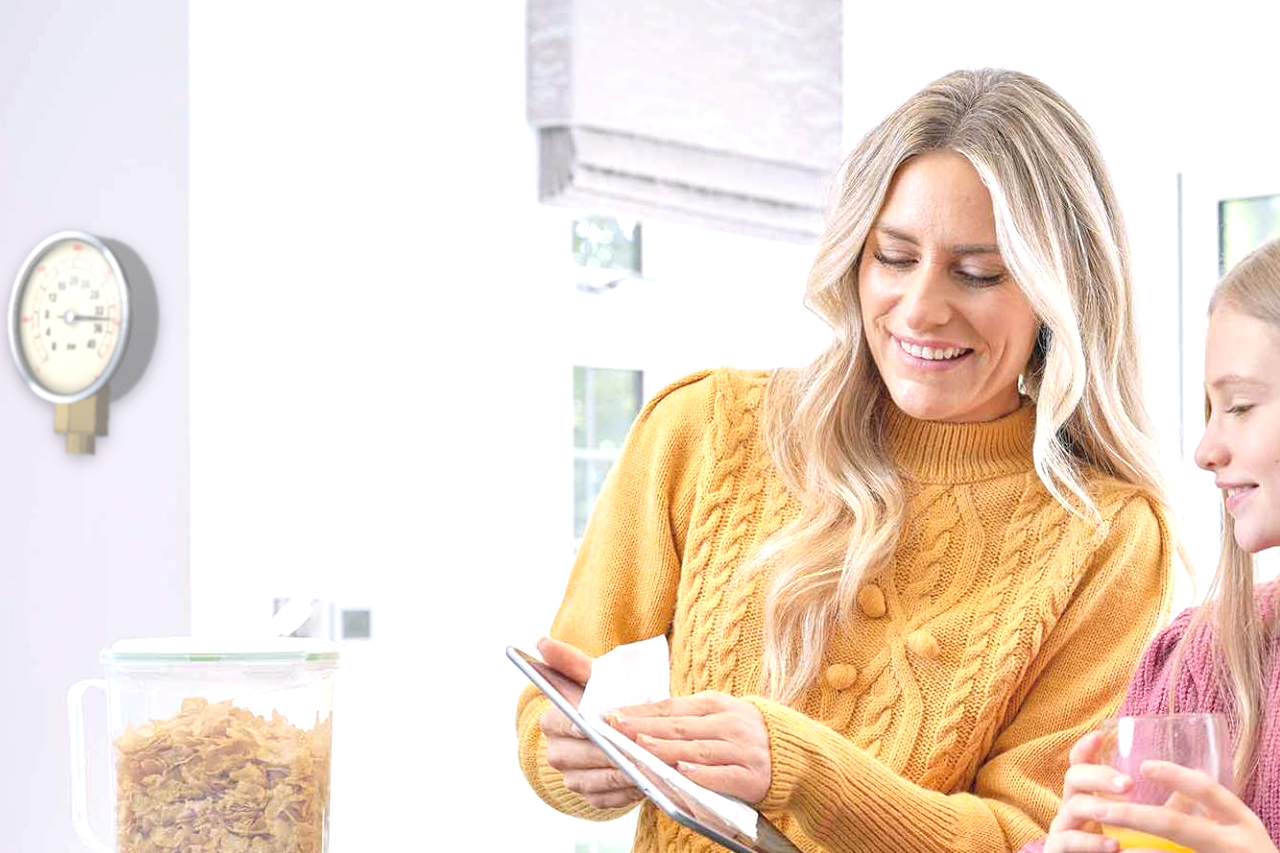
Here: 34 bar
